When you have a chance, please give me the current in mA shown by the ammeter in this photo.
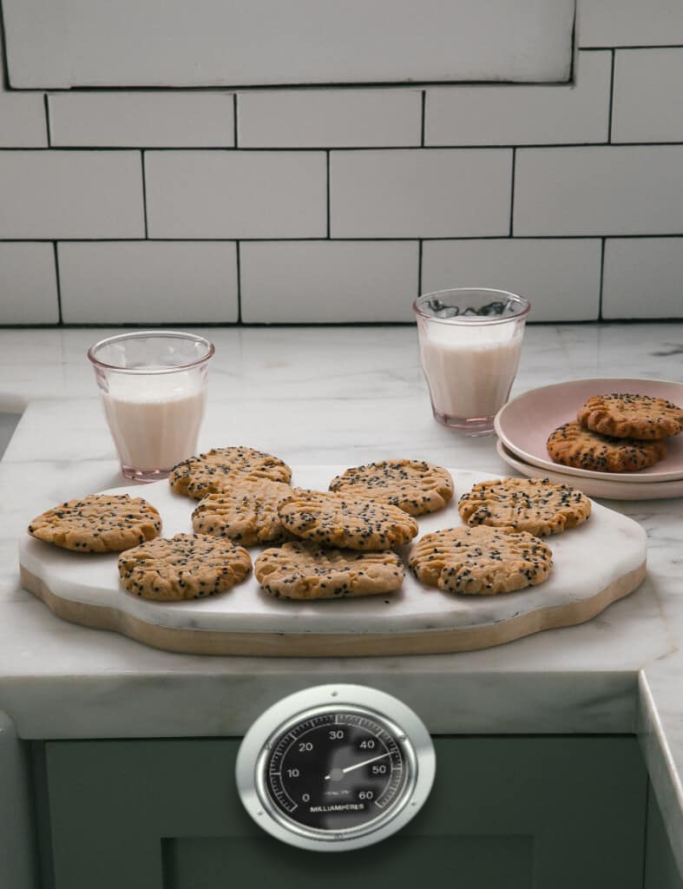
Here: 45 mA
